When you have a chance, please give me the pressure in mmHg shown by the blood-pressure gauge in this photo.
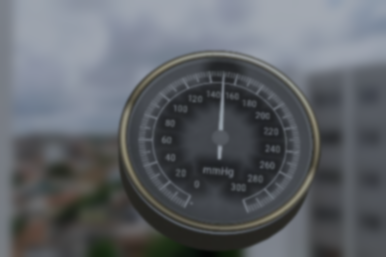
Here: 150 mmHg
